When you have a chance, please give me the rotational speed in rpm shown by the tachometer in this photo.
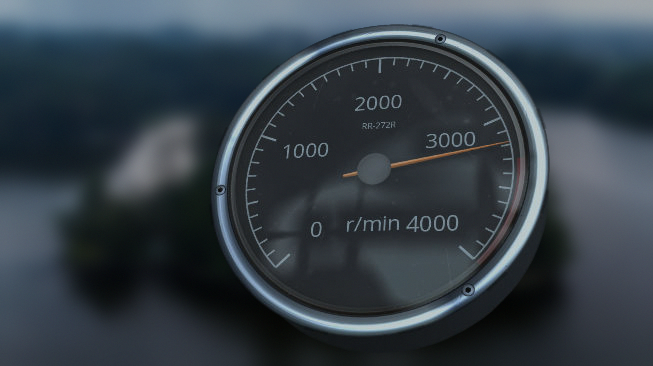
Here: 3200 rpm
